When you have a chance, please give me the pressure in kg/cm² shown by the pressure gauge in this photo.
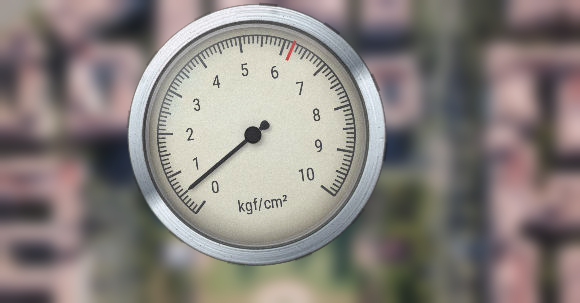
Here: 0.5 kg/cm²
